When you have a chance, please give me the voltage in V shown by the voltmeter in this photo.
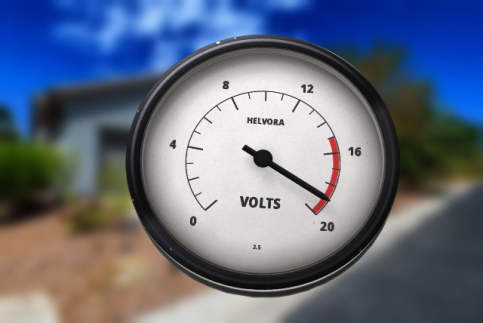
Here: 19 V
